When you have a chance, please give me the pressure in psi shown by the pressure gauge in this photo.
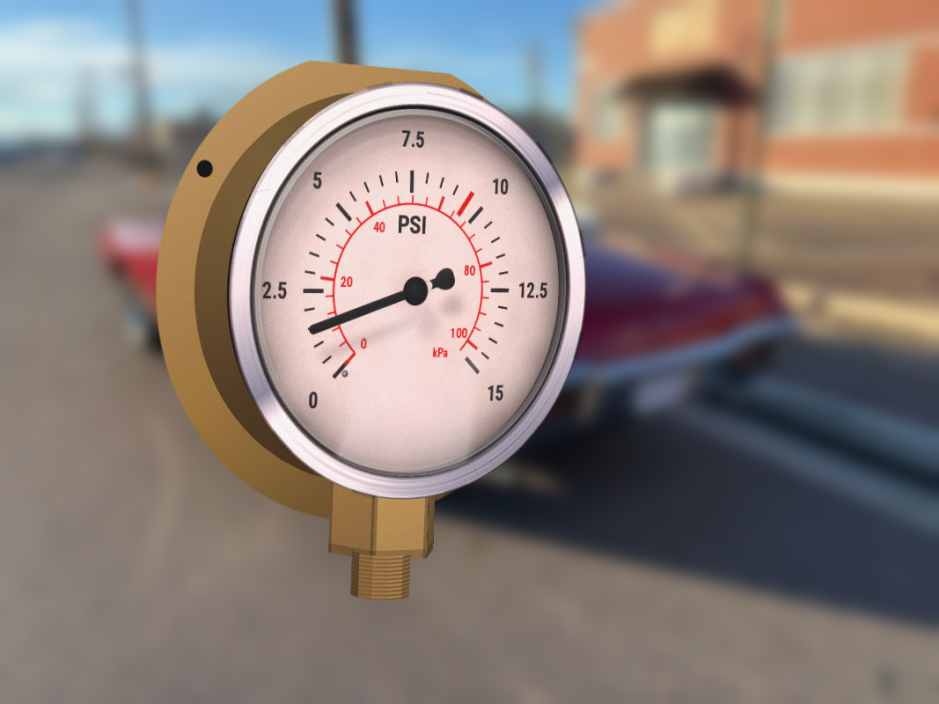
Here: 1.5 psi
